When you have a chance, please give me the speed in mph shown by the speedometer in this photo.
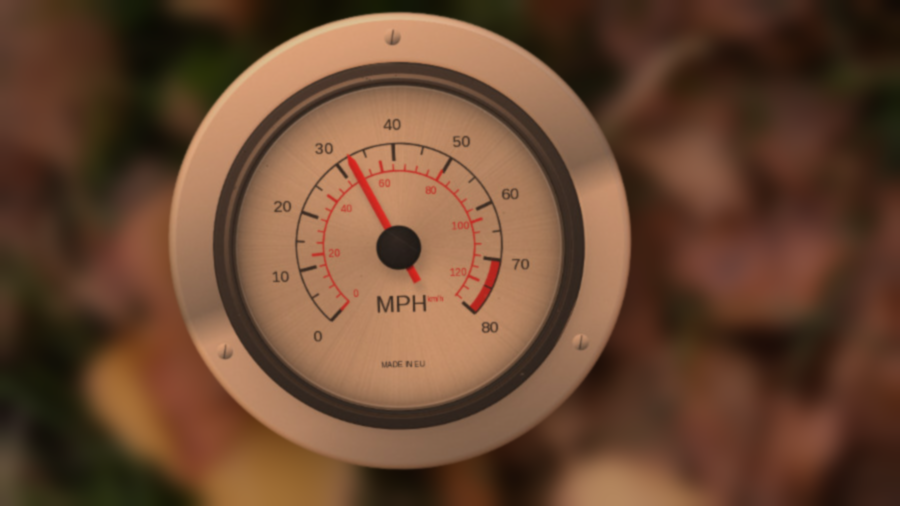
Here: 32.5 mph
